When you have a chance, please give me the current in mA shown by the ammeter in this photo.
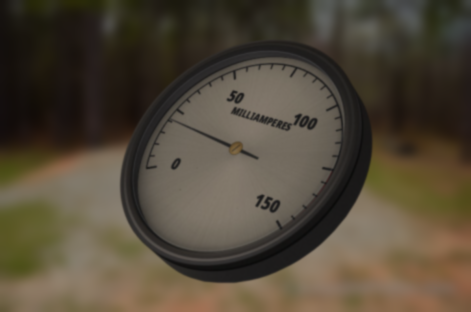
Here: 20 mA
